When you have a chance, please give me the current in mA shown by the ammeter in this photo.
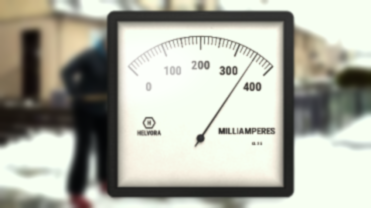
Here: 350 mA
